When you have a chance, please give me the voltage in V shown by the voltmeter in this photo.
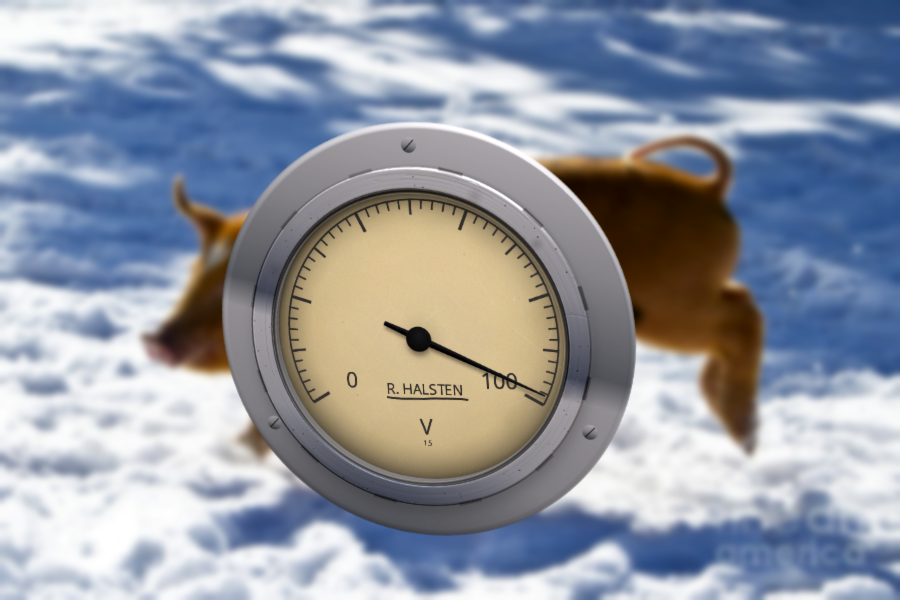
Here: 98 V
